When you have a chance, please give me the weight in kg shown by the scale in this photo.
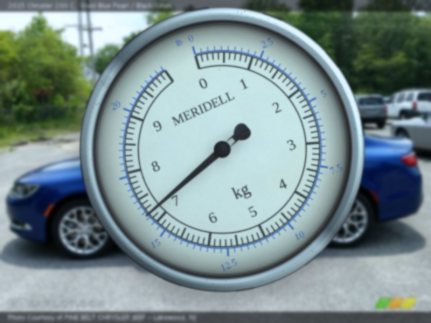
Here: 7.2 kg
